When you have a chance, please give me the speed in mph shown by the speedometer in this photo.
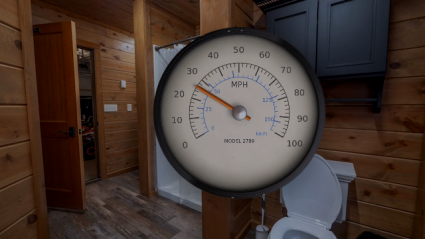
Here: 26 mph
